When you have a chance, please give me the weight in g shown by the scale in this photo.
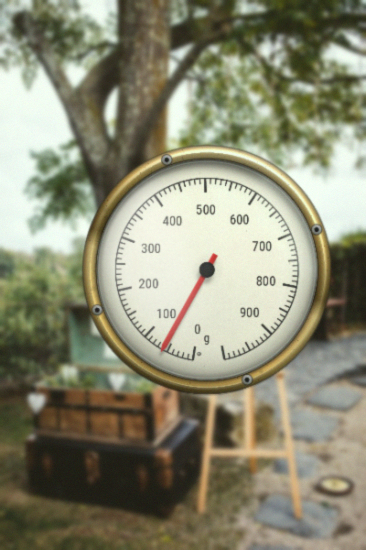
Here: 60 g
